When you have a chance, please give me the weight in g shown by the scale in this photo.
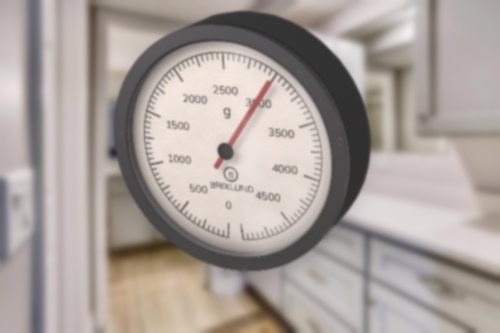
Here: 3000 g
